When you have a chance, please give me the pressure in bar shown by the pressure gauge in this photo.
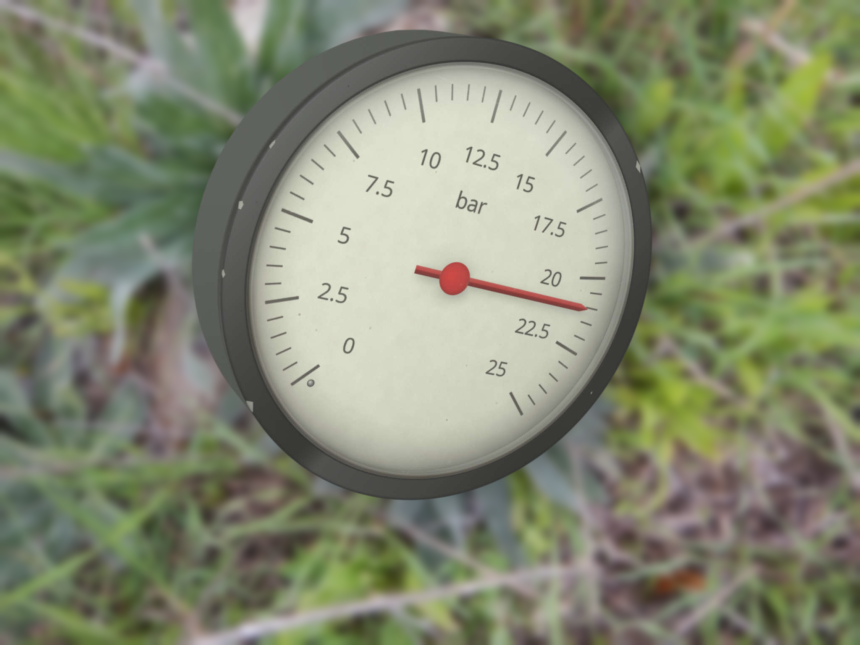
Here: 21 bar
